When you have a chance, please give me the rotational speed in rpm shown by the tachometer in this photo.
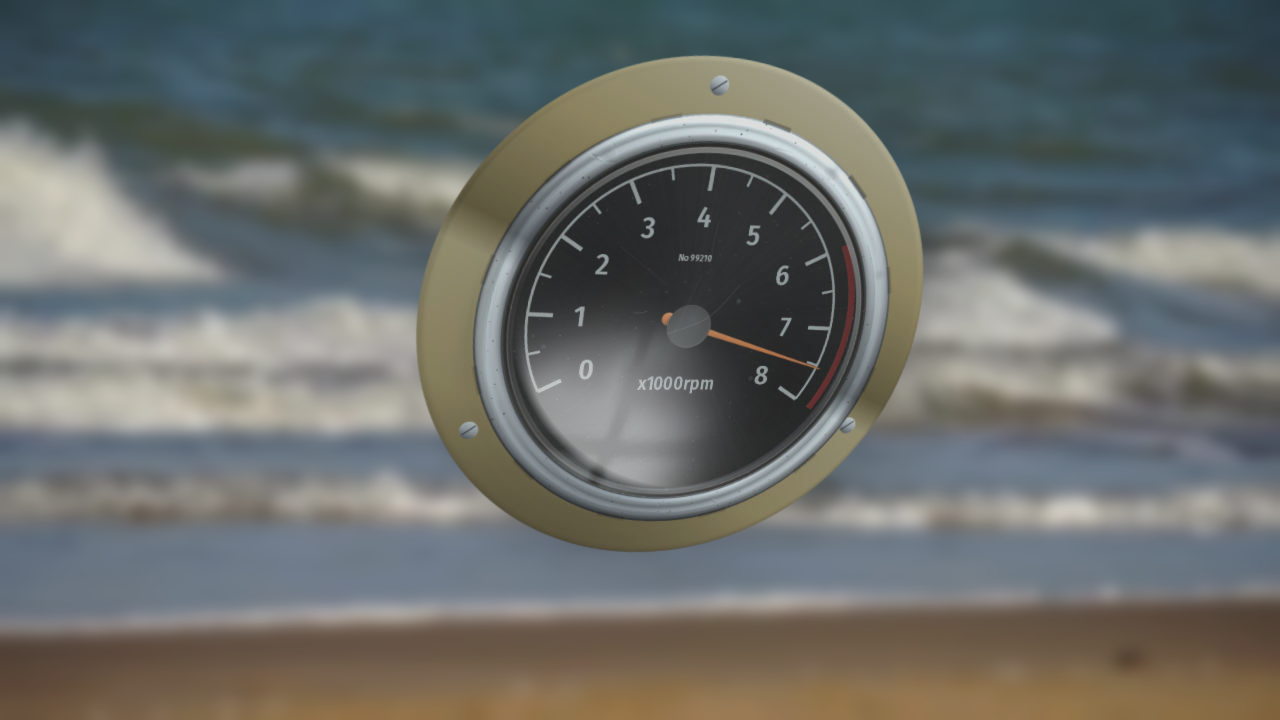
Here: 7500 rpm
